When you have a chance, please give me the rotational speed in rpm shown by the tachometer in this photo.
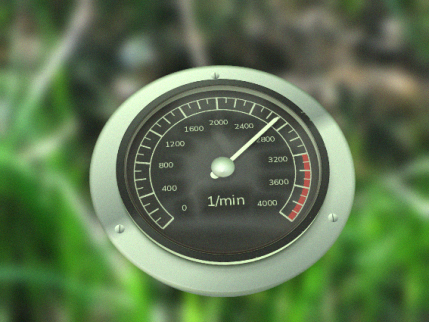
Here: 2700 rpm
